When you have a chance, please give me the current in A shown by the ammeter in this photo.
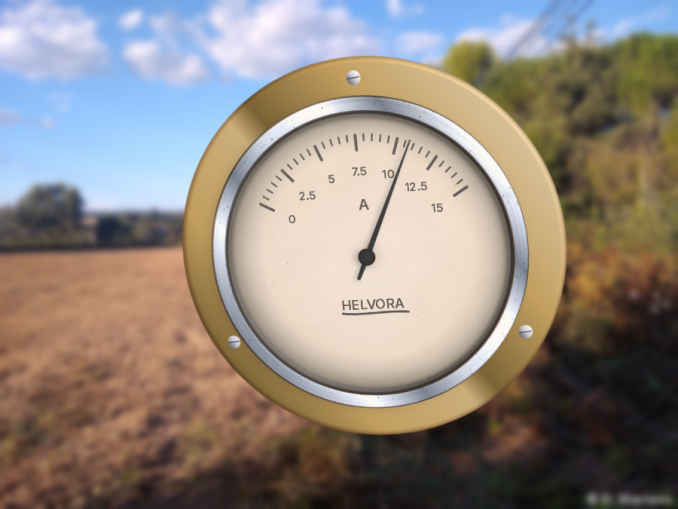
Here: 10.75 A
